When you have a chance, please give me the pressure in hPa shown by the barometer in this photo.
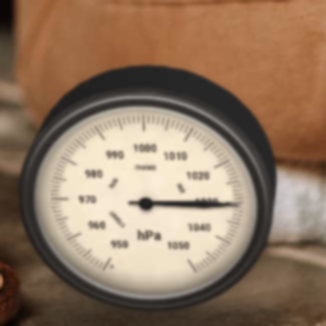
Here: 1030 hPa
